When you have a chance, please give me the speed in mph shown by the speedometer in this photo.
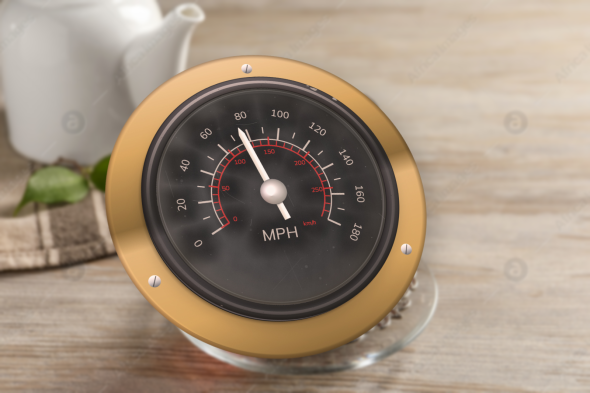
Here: 75 mph
